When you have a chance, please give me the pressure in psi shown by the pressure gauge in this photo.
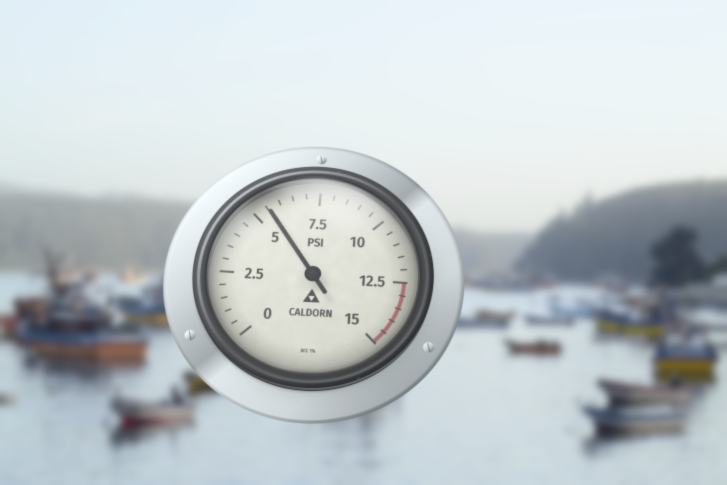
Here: 5.5 psi
